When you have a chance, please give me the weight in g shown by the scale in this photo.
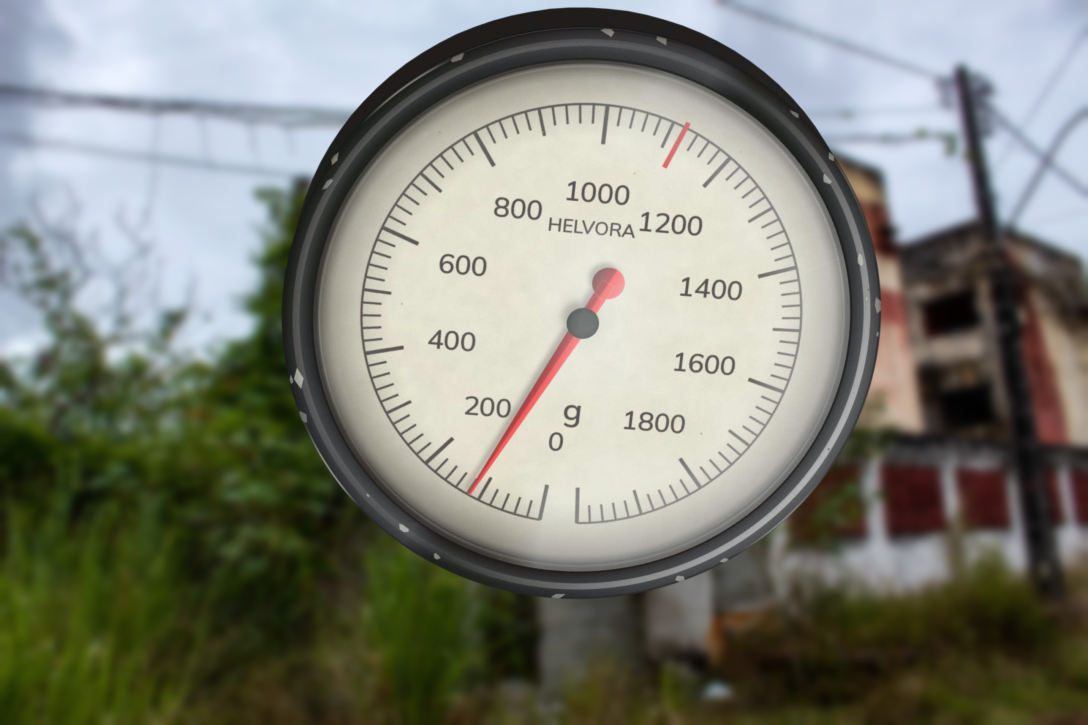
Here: 120 g
